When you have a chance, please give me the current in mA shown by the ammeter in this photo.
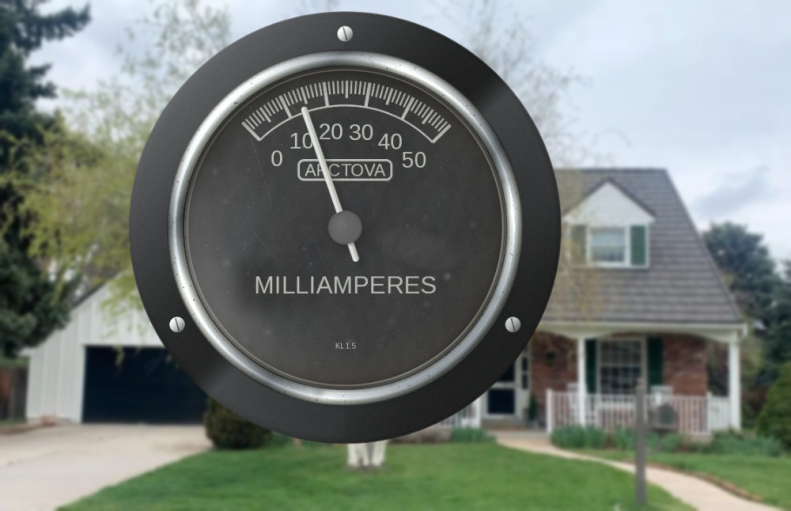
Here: 14 mA
